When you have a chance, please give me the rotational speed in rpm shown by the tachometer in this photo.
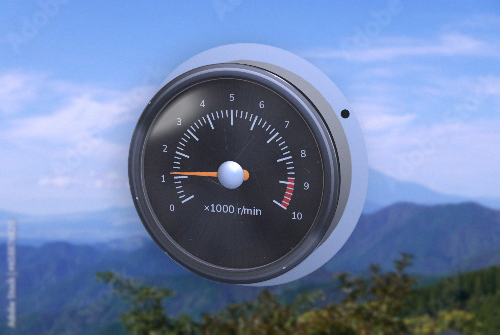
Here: 1200 rpm
